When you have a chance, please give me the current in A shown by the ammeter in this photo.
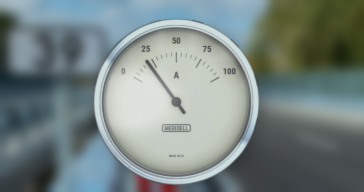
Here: 20 A
